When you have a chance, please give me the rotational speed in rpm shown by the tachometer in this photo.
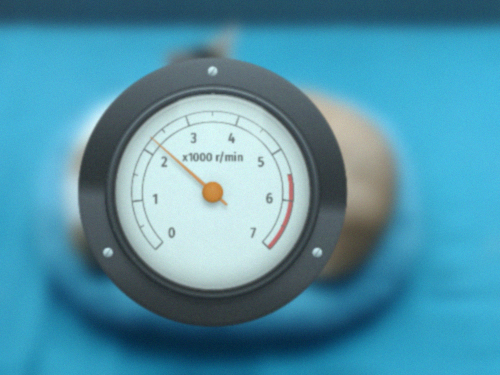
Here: 2250 rpm
